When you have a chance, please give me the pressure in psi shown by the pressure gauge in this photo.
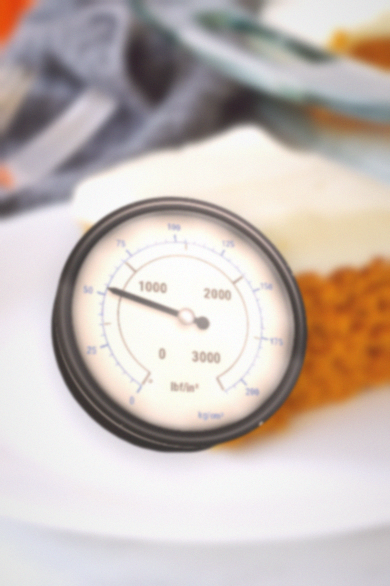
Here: 750 psi
